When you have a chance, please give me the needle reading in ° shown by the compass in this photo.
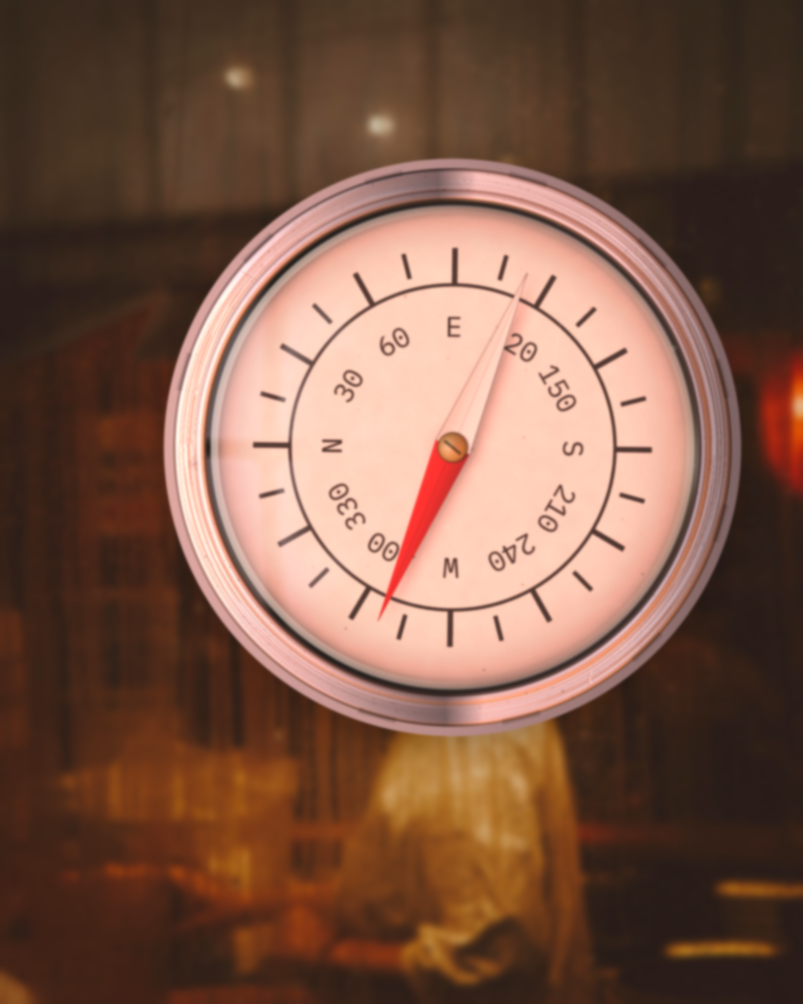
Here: 292.5 °
